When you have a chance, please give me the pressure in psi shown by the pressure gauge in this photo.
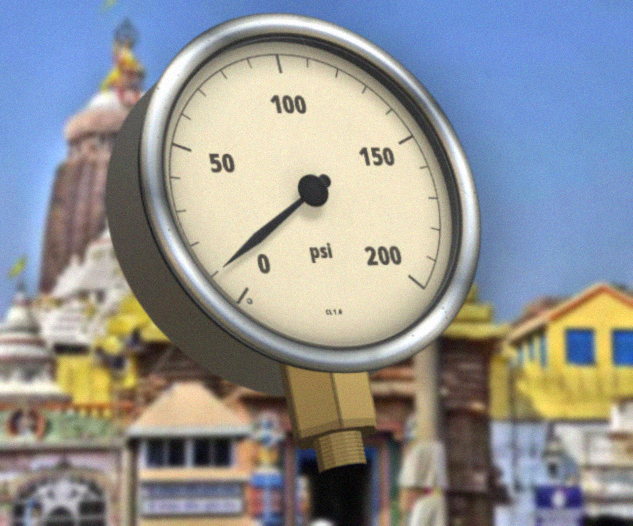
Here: 10 psi
